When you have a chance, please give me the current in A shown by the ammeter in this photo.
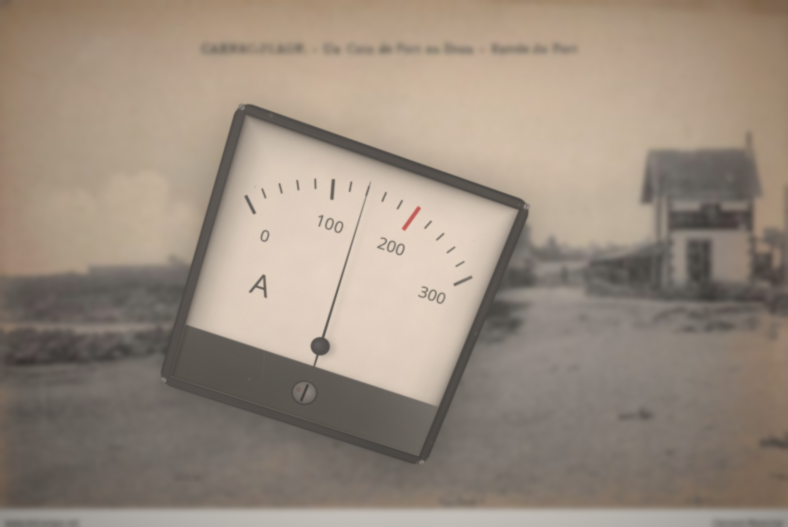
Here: 140 A
